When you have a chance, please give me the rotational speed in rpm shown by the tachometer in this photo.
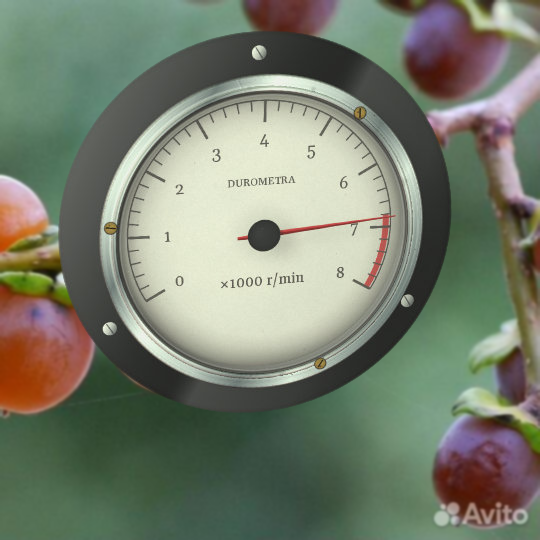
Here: 6800 rpm
